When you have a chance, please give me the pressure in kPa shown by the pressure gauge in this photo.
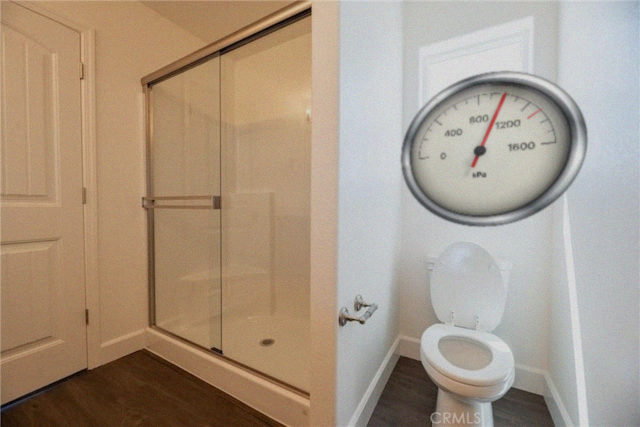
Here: 1000 kPa
